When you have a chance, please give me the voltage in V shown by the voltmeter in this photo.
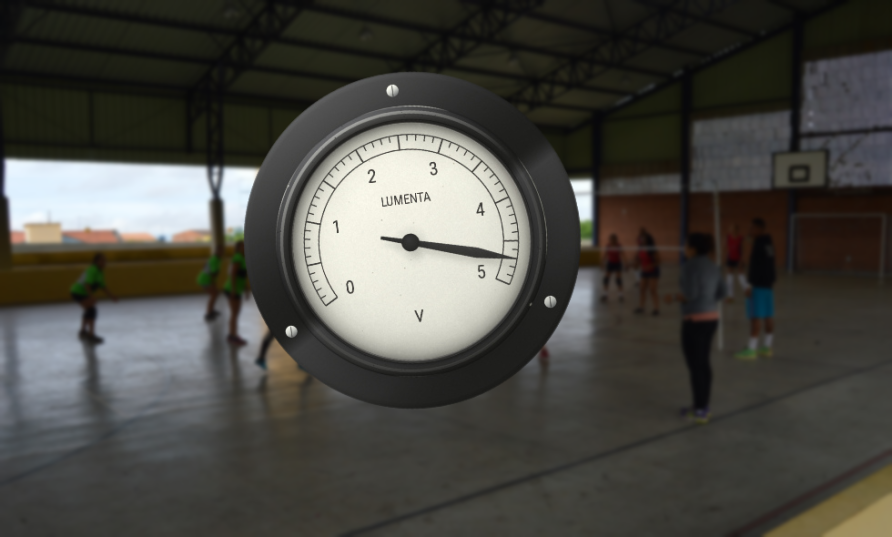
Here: 4.7 V
